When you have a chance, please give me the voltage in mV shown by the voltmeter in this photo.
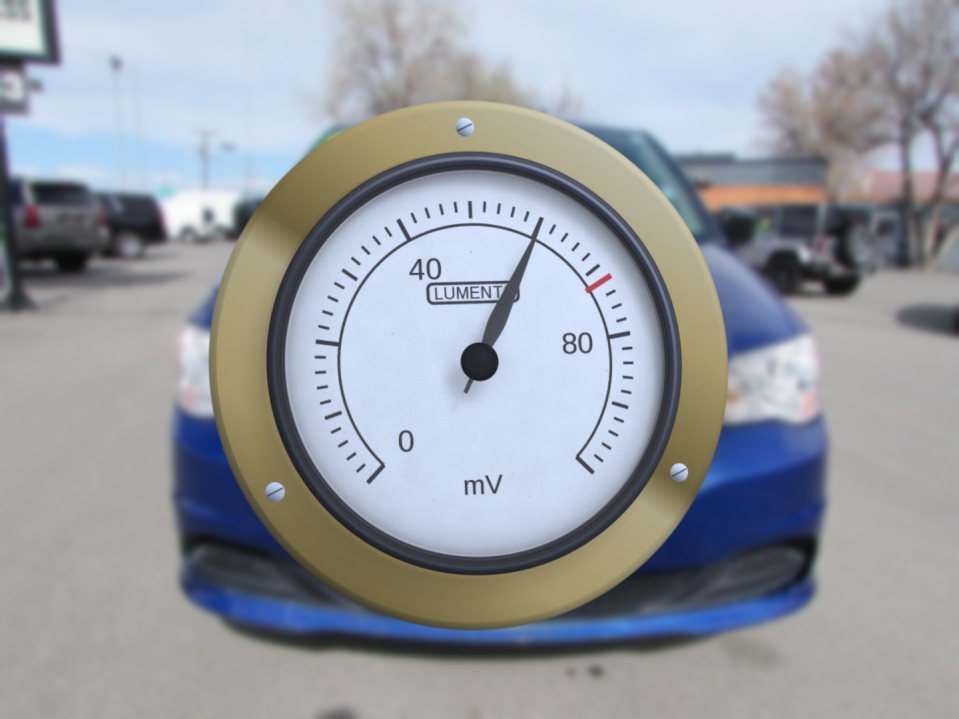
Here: 60 mV
